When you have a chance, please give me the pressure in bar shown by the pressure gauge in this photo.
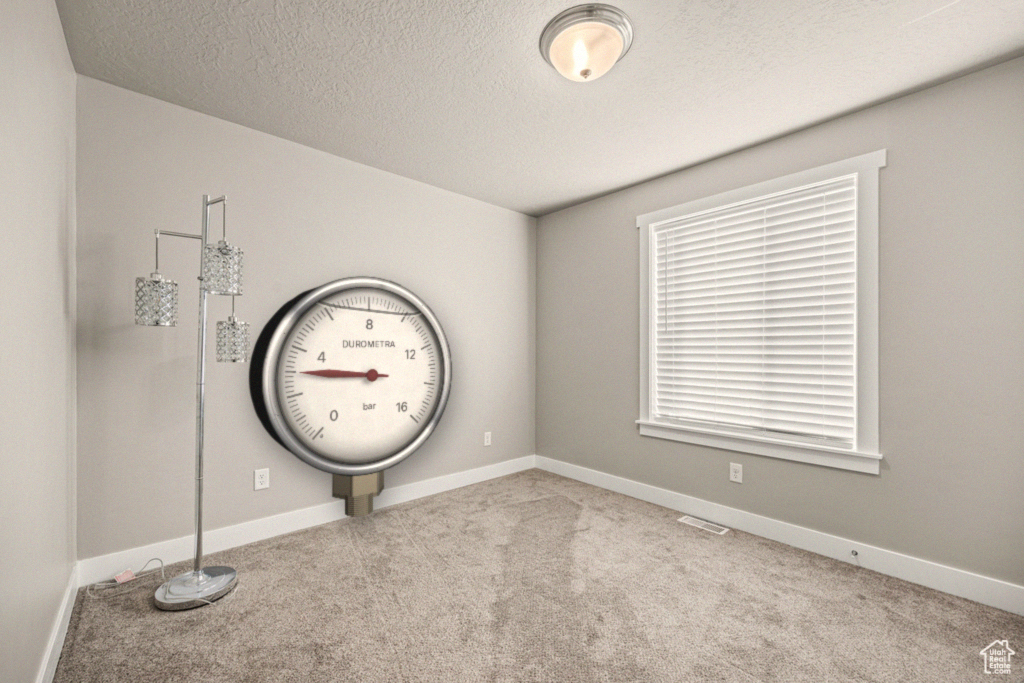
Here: 3 bar
